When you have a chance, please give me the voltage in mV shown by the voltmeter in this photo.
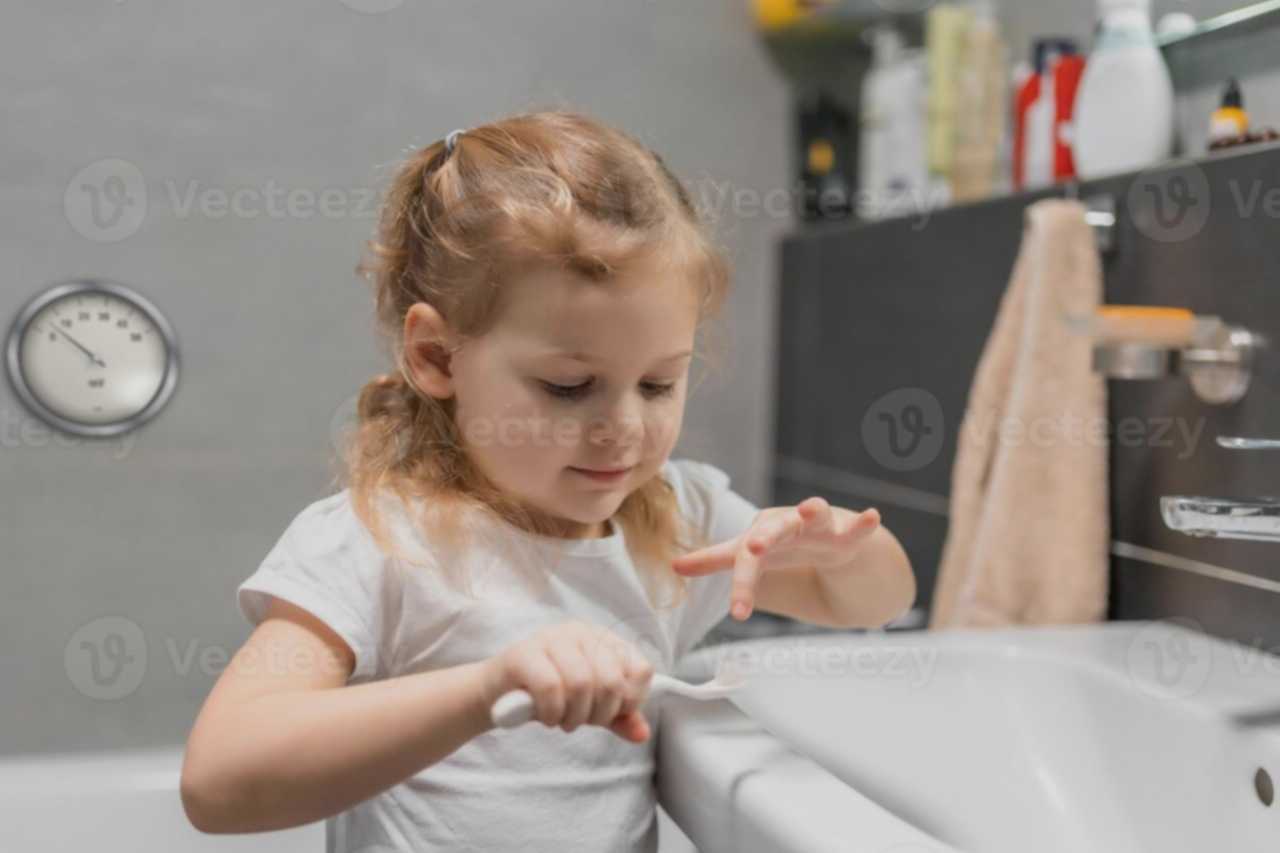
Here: 5 mV
